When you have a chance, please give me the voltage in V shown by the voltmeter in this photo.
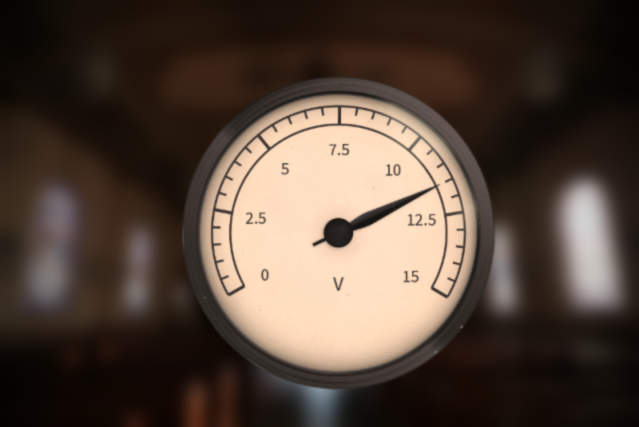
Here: 11.5 V
